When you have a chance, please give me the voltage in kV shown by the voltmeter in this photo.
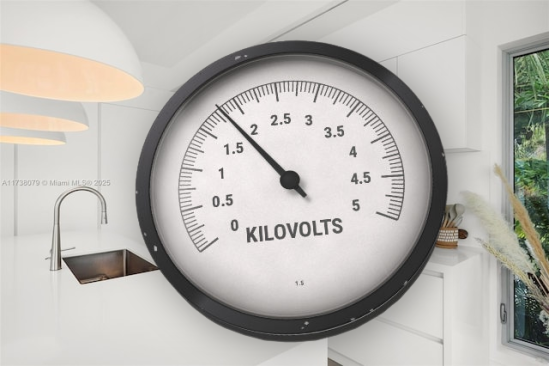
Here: 1.8 kV
